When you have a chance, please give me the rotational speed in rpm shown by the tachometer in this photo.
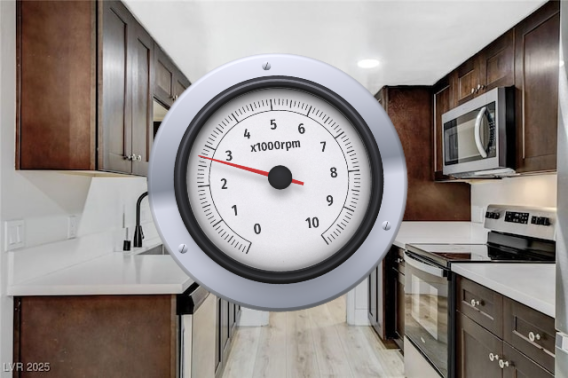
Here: 2700 rpm
